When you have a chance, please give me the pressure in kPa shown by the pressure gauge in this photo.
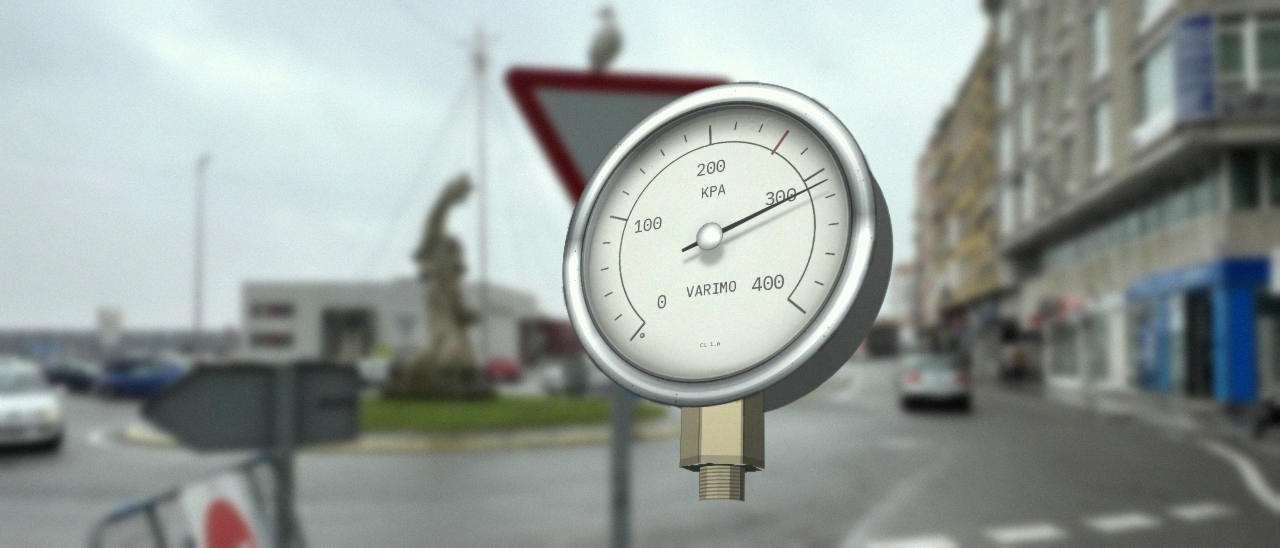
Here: 310 kPa
